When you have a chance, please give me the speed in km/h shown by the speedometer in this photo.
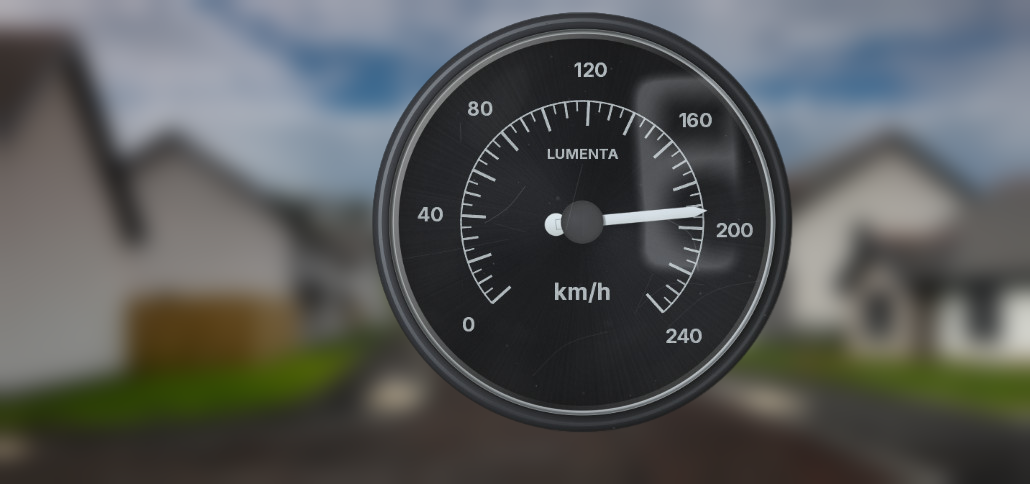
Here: 192.5 km/h
